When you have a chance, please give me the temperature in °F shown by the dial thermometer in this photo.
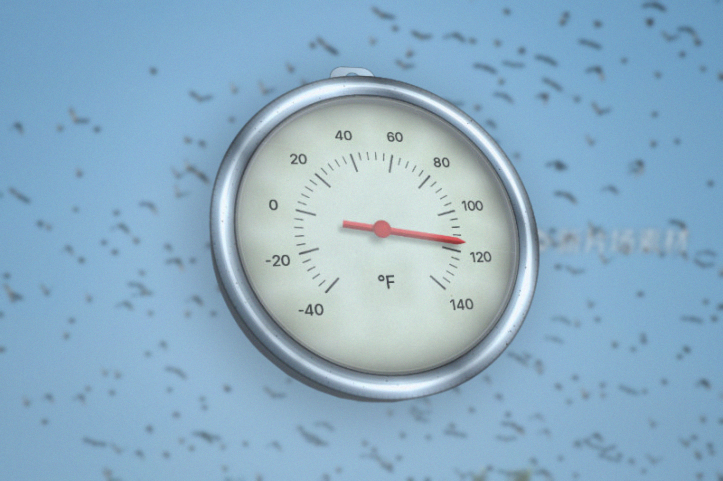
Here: 116 °F
